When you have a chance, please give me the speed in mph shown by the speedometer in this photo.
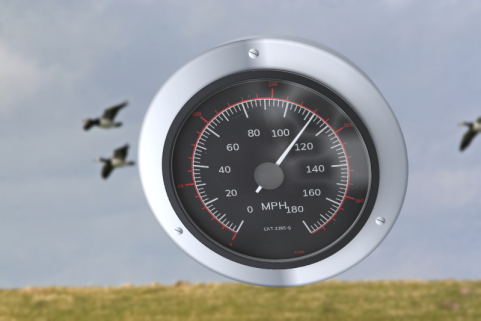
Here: 112 mph
